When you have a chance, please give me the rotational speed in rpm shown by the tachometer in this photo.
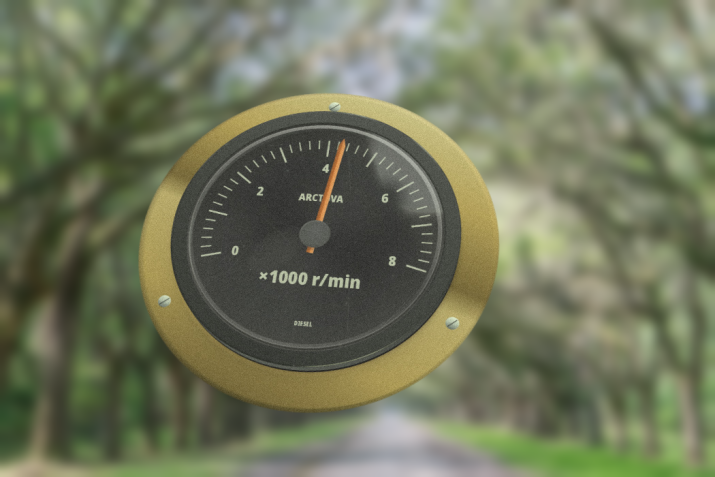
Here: 4300 rpm
